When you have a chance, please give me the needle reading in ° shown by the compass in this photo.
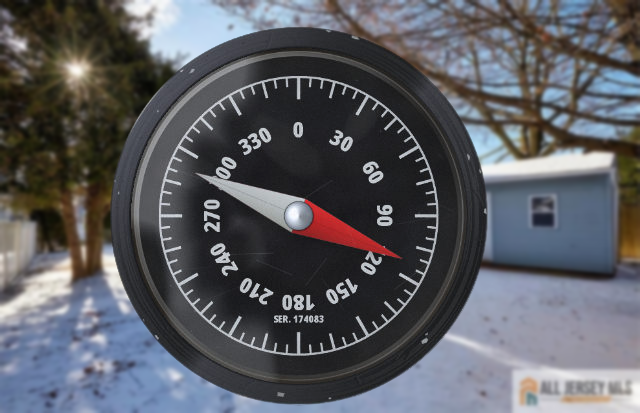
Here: 112.5 °
